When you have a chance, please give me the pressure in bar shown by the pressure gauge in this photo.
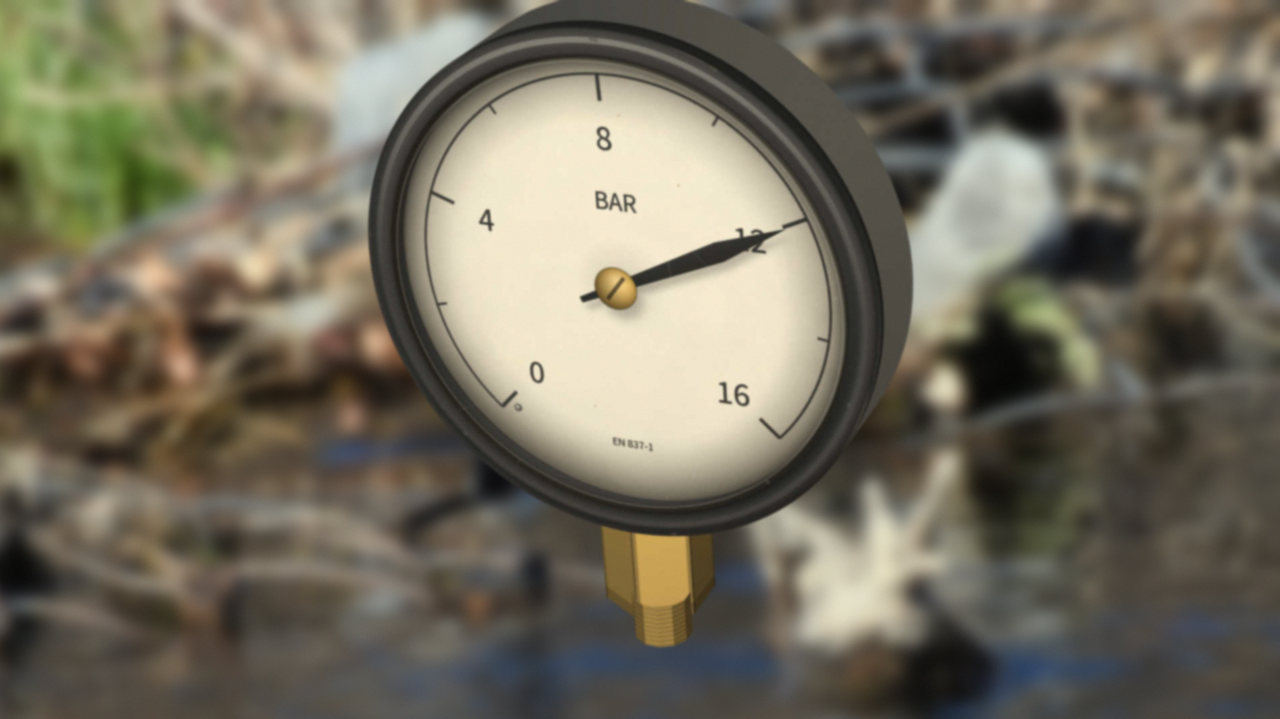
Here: 12 bar
